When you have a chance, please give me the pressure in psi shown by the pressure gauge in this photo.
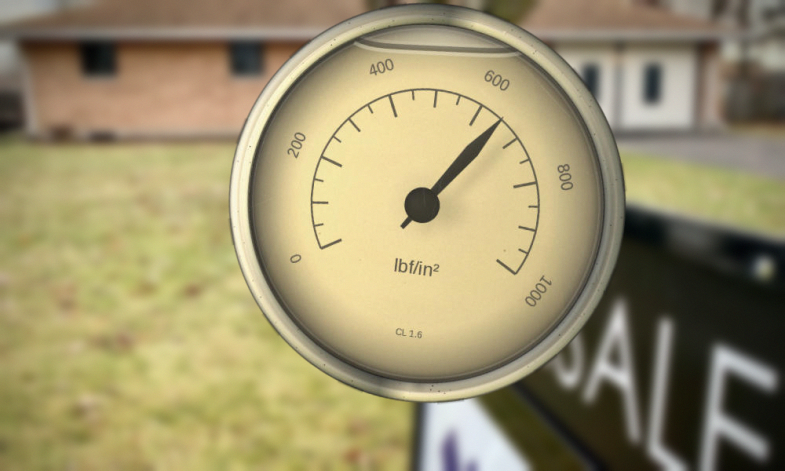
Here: 650 psi
